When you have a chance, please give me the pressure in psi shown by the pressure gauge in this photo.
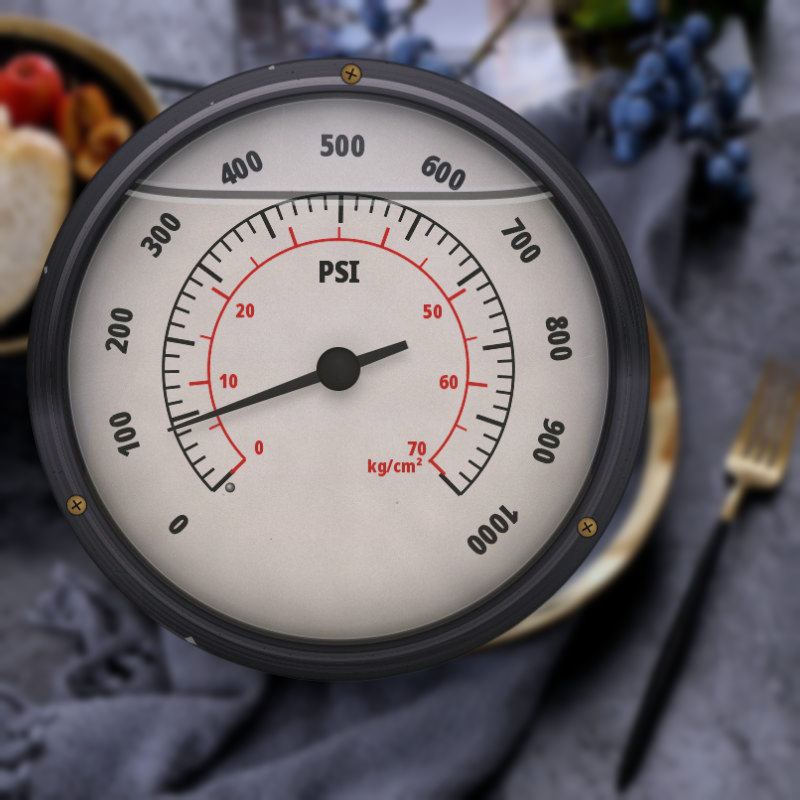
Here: 90 psi
